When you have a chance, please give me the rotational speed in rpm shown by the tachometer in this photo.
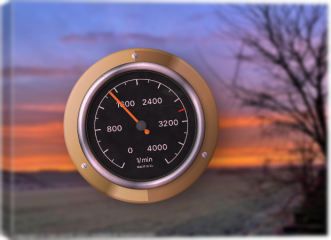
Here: 1500 rpm
